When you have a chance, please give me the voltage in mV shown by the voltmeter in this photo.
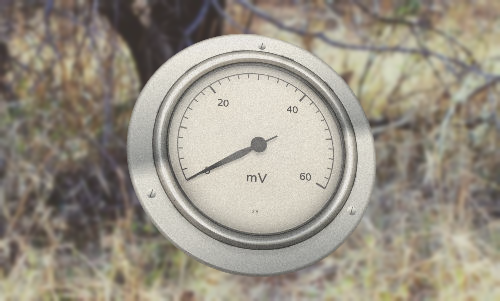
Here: 0 mV
